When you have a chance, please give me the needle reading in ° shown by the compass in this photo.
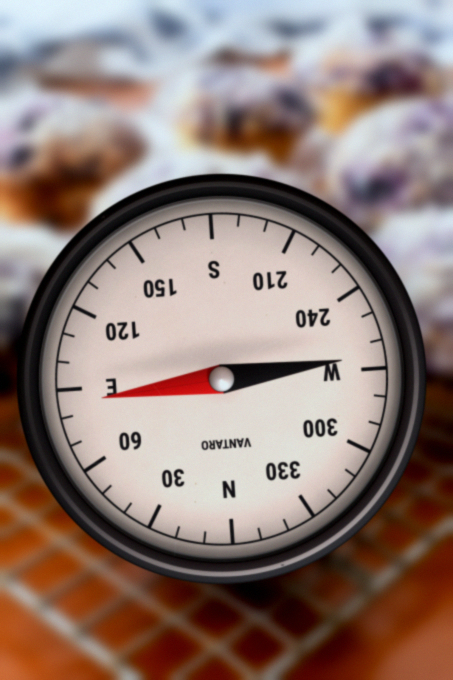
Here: 85 °
